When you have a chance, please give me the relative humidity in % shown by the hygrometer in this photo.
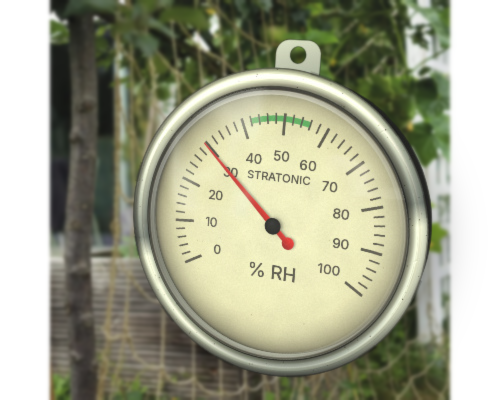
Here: 30 %
